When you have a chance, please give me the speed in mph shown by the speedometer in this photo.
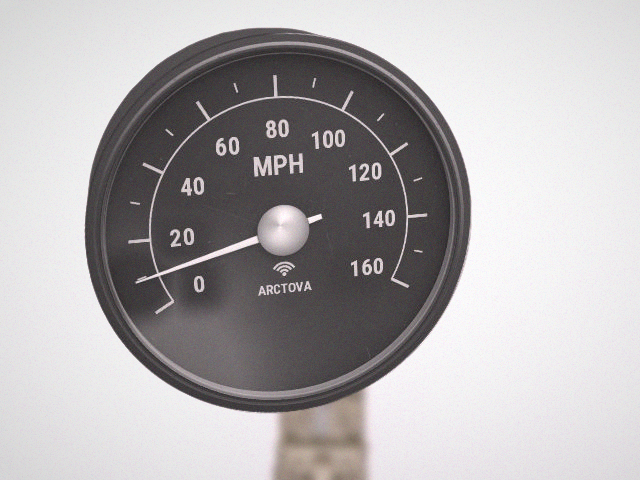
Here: 10 mph
